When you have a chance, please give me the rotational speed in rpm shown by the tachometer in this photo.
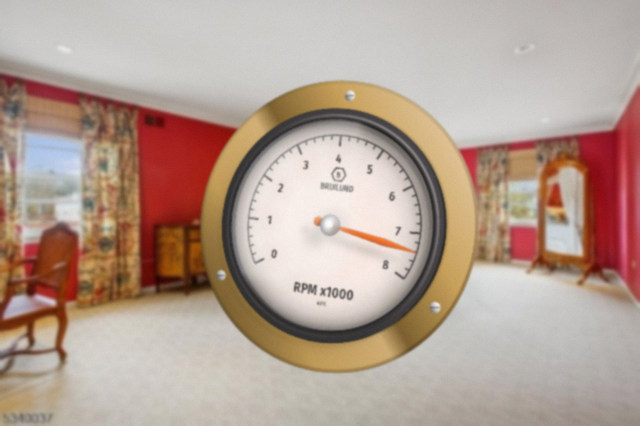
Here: 7400 rpm
